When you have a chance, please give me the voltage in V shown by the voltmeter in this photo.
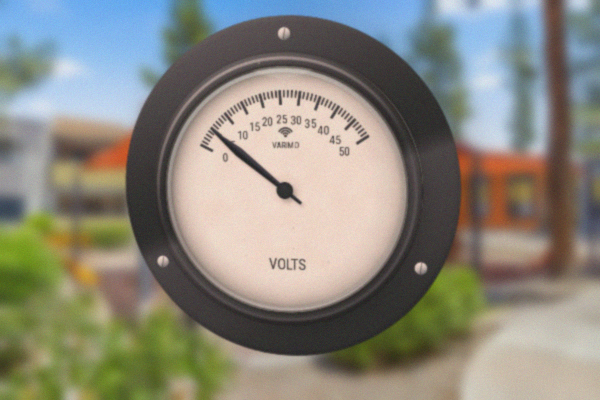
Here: 5 V
